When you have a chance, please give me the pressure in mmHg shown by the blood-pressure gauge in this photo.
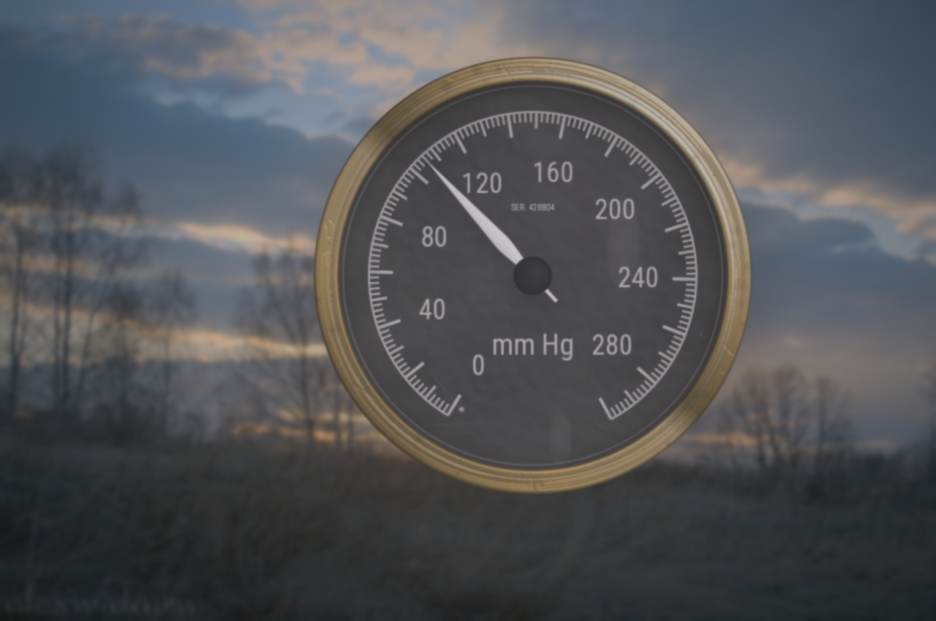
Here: 106 mmHg
